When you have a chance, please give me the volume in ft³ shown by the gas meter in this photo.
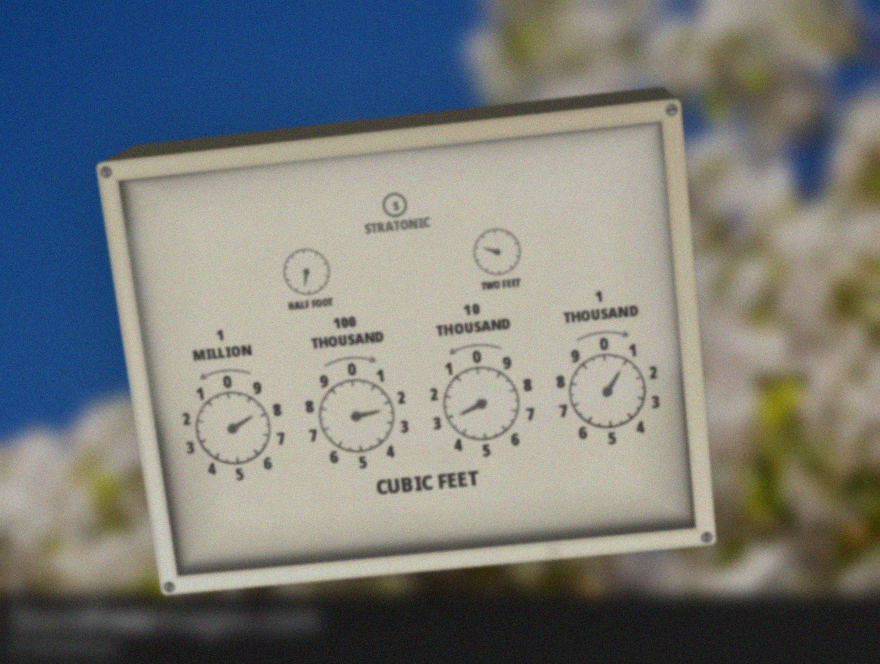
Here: 823100 ft³
